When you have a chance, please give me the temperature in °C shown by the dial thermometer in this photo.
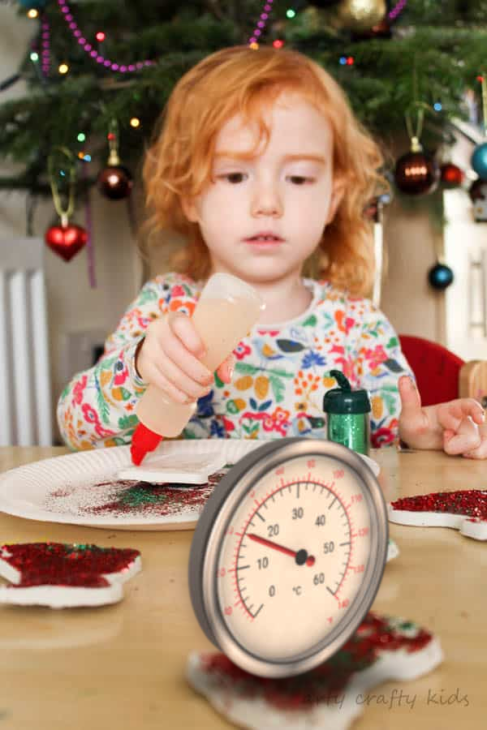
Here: 16 °C
